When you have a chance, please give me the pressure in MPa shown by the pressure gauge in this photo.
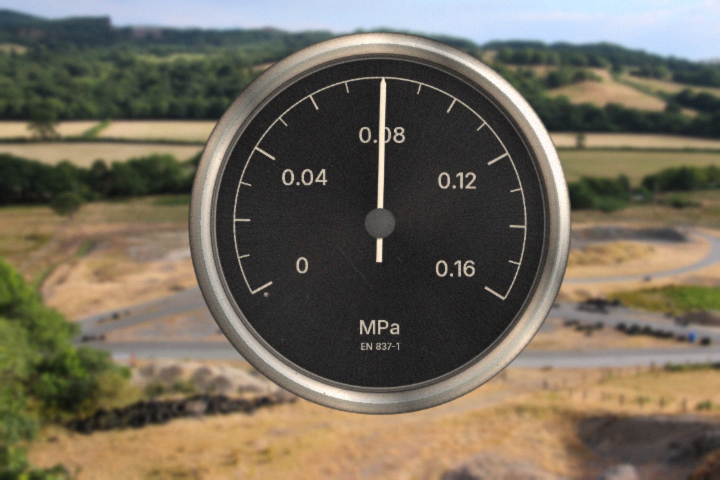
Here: 0.08 MPa
